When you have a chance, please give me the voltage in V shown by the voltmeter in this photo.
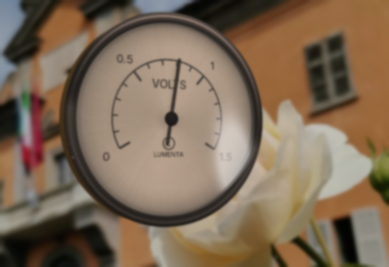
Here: 0.8 V
